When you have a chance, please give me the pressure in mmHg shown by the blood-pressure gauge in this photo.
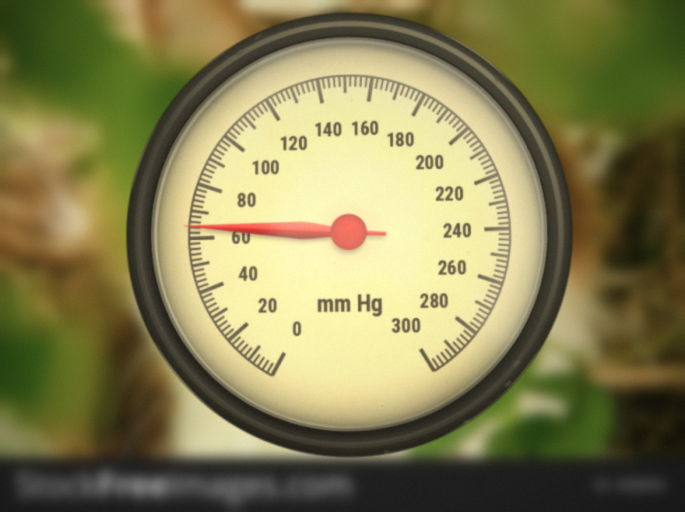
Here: 64 mmHg
